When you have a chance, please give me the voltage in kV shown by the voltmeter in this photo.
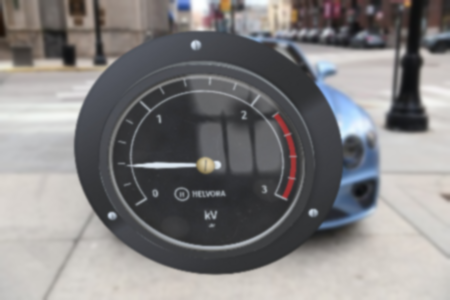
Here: 0.4 kV
